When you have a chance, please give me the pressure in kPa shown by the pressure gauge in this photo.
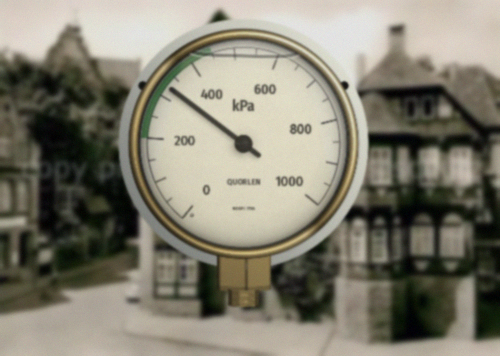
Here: 325 kPa
